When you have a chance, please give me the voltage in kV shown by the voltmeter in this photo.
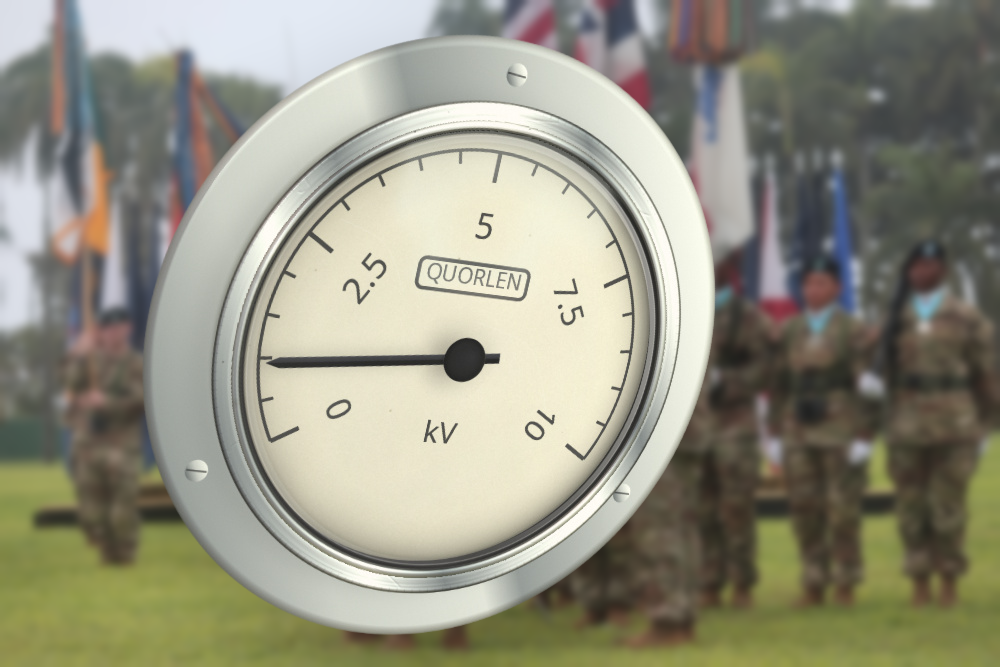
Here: 1 kV
